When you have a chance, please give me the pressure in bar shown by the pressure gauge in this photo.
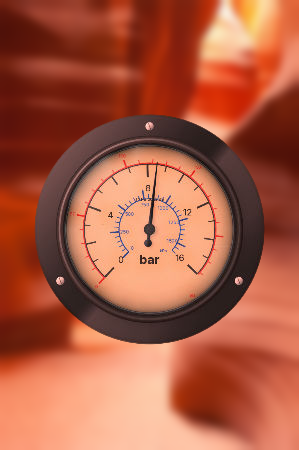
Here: 8.5 bar
